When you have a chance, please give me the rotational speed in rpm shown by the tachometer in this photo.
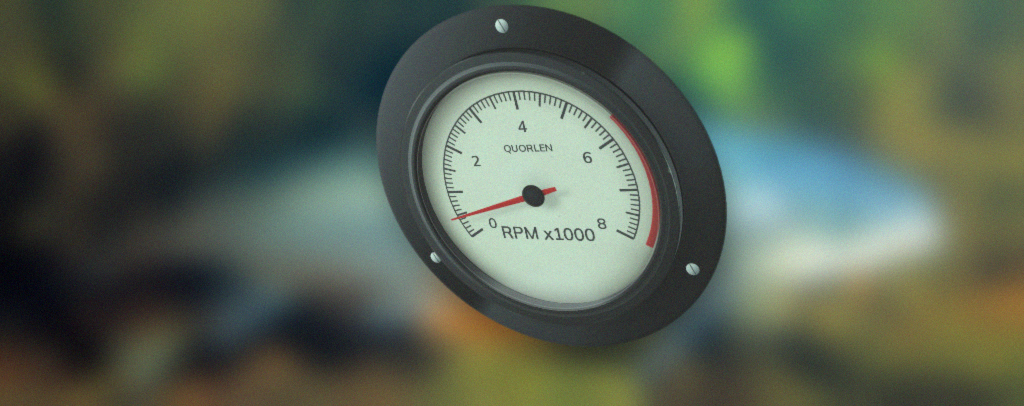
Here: 500 rpm
